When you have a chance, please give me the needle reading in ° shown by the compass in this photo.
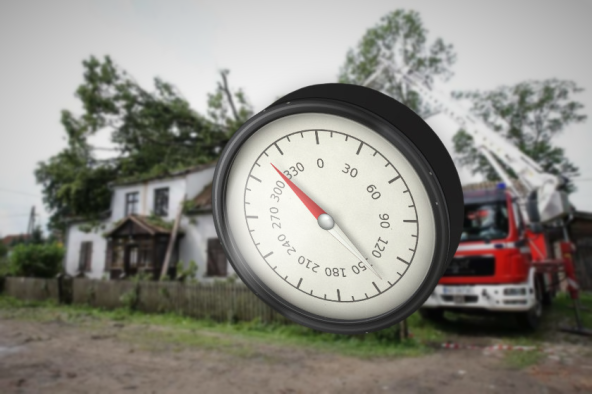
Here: 320 °
